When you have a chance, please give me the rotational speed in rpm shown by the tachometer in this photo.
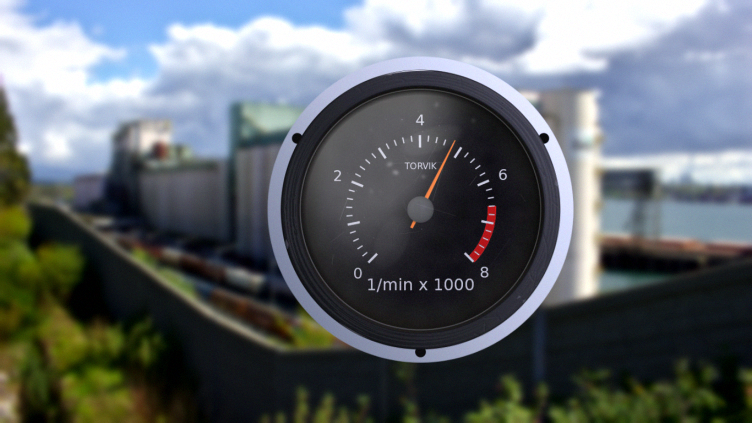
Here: 4800 rpm
